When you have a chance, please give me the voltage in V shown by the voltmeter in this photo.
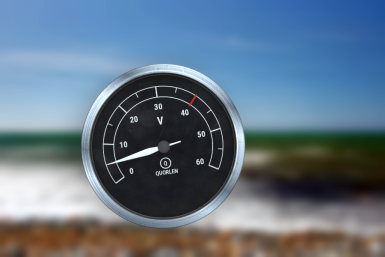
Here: 5 V
